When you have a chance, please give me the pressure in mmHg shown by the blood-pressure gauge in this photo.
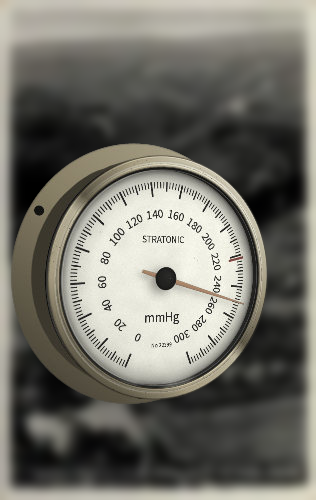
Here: 250 mmHg
